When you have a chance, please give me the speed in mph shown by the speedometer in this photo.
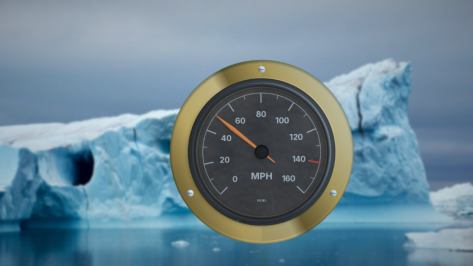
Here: 50 mph
